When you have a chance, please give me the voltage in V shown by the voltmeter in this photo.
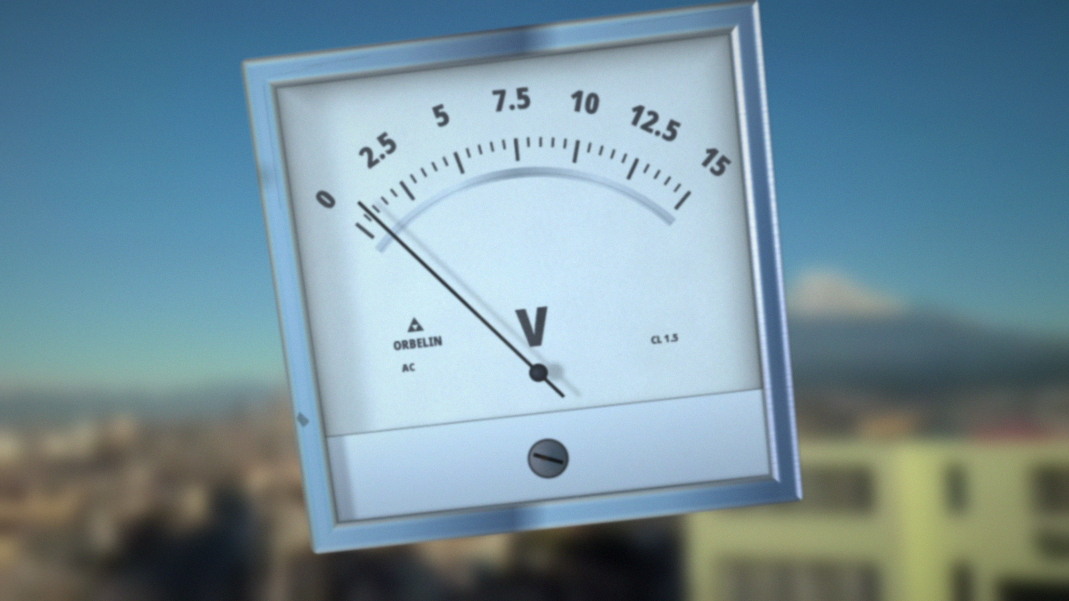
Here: 0.75 V
